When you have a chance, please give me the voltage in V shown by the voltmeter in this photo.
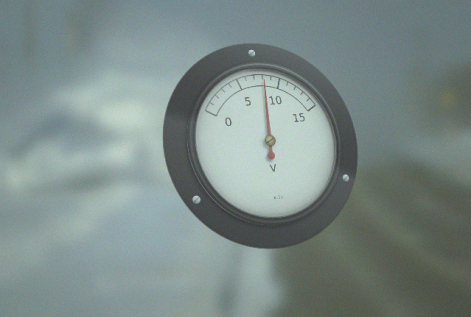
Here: 8 V
